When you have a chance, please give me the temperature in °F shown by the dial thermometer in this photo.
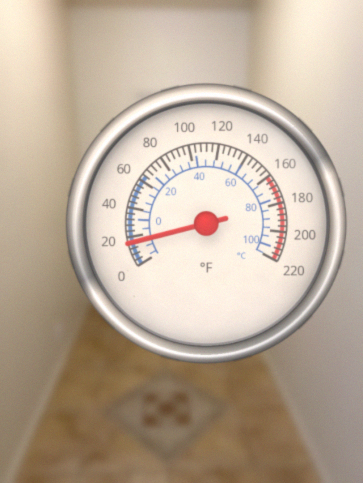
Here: 16 °F
